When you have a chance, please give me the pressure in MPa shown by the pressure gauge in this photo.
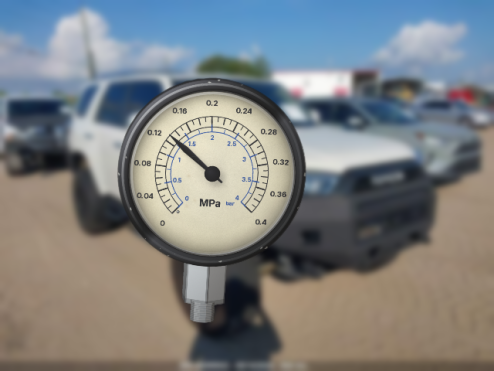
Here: 0.13 MPa
